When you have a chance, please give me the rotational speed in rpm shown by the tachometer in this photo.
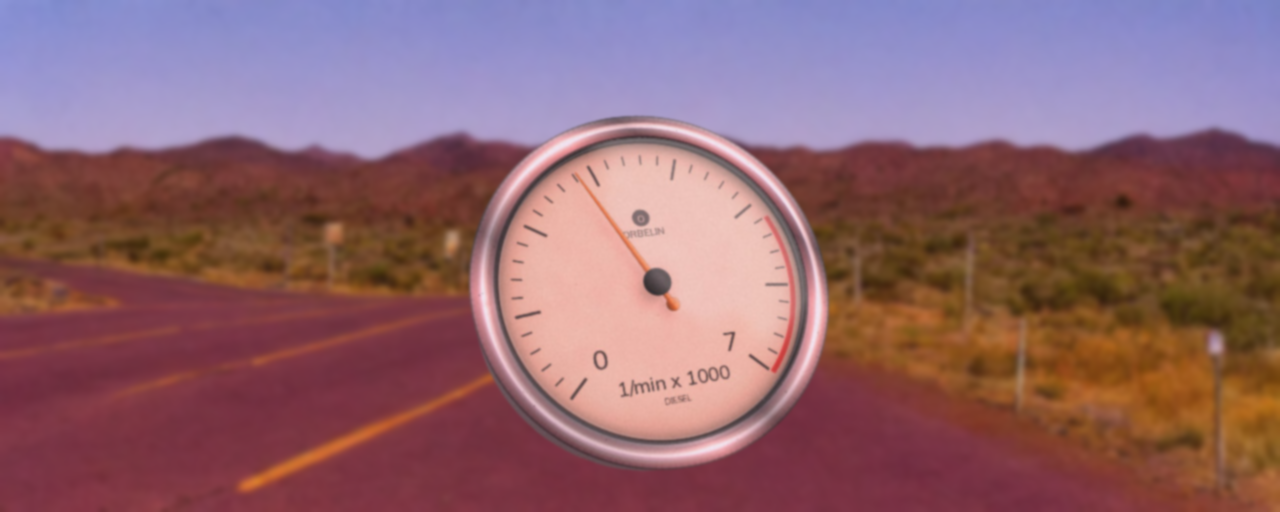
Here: 2800 rpm
